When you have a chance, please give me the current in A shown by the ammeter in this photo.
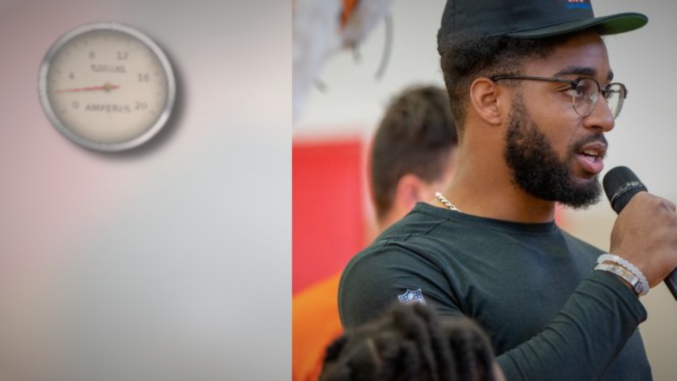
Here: 2 A
